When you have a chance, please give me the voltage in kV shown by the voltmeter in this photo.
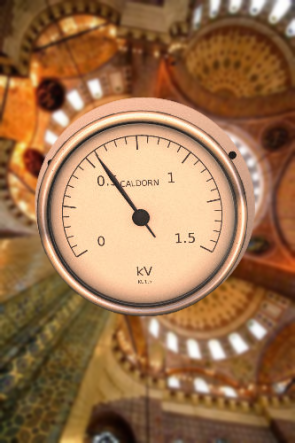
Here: 0.55 kV
